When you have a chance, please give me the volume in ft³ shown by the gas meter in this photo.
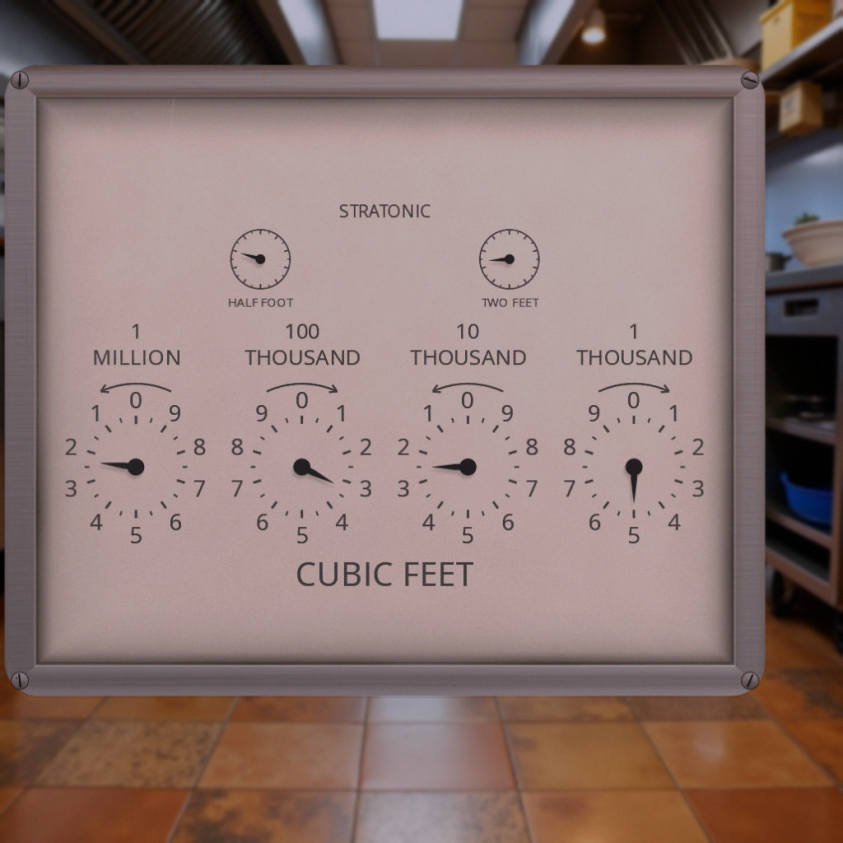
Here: 232500 ft³
